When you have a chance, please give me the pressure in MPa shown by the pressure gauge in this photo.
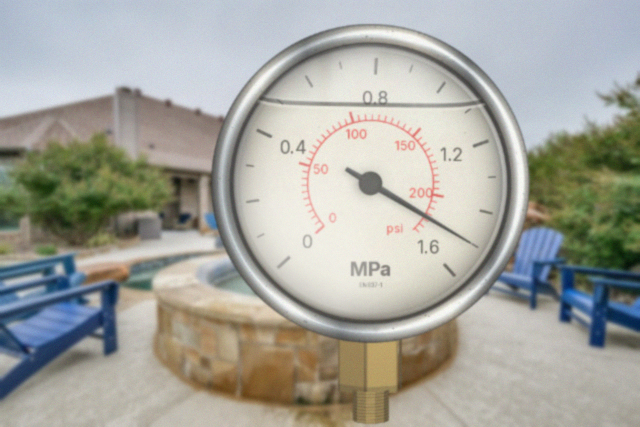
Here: 1.5 MPa
